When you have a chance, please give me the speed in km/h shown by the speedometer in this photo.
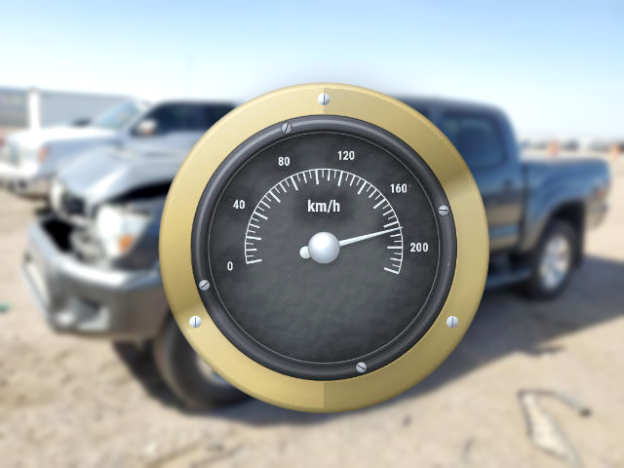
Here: 185 km/h
